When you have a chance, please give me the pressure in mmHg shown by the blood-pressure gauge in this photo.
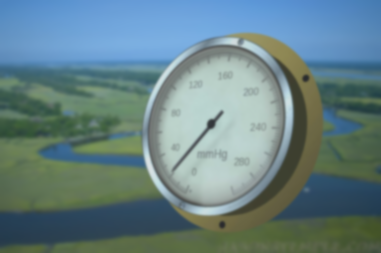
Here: 20 mmHg
